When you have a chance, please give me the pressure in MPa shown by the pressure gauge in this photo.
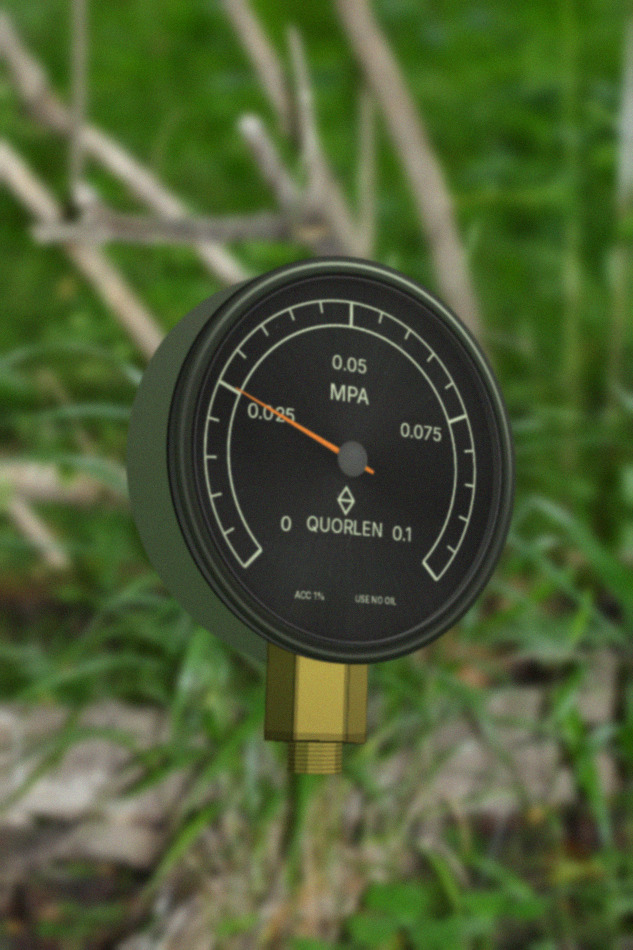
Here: 0.025 MPa
